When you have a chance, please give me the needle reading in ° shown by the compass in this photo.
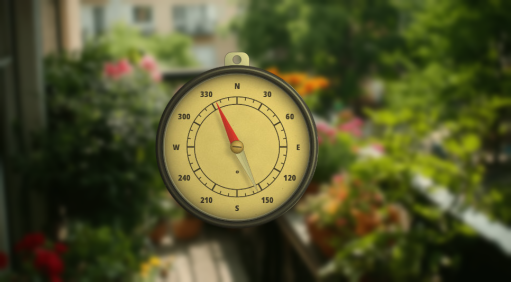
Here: 335 °
